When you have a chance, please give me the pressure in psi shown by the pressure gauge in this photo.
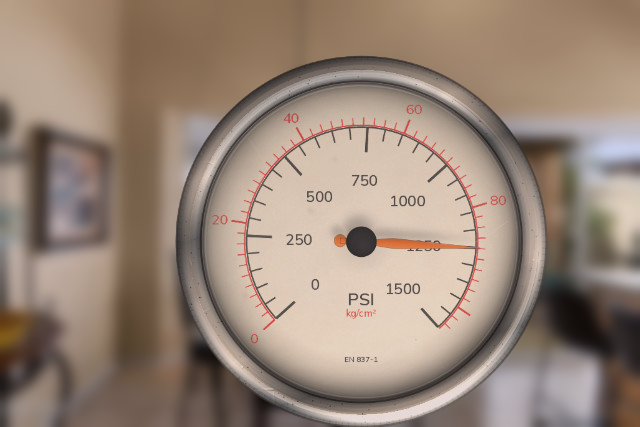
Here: 1250 psi
